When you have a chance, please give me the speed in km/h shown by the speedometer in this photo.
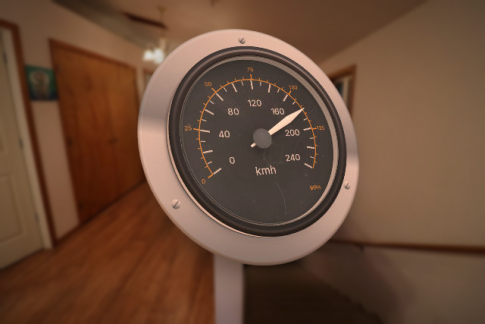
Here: 180 km/h
